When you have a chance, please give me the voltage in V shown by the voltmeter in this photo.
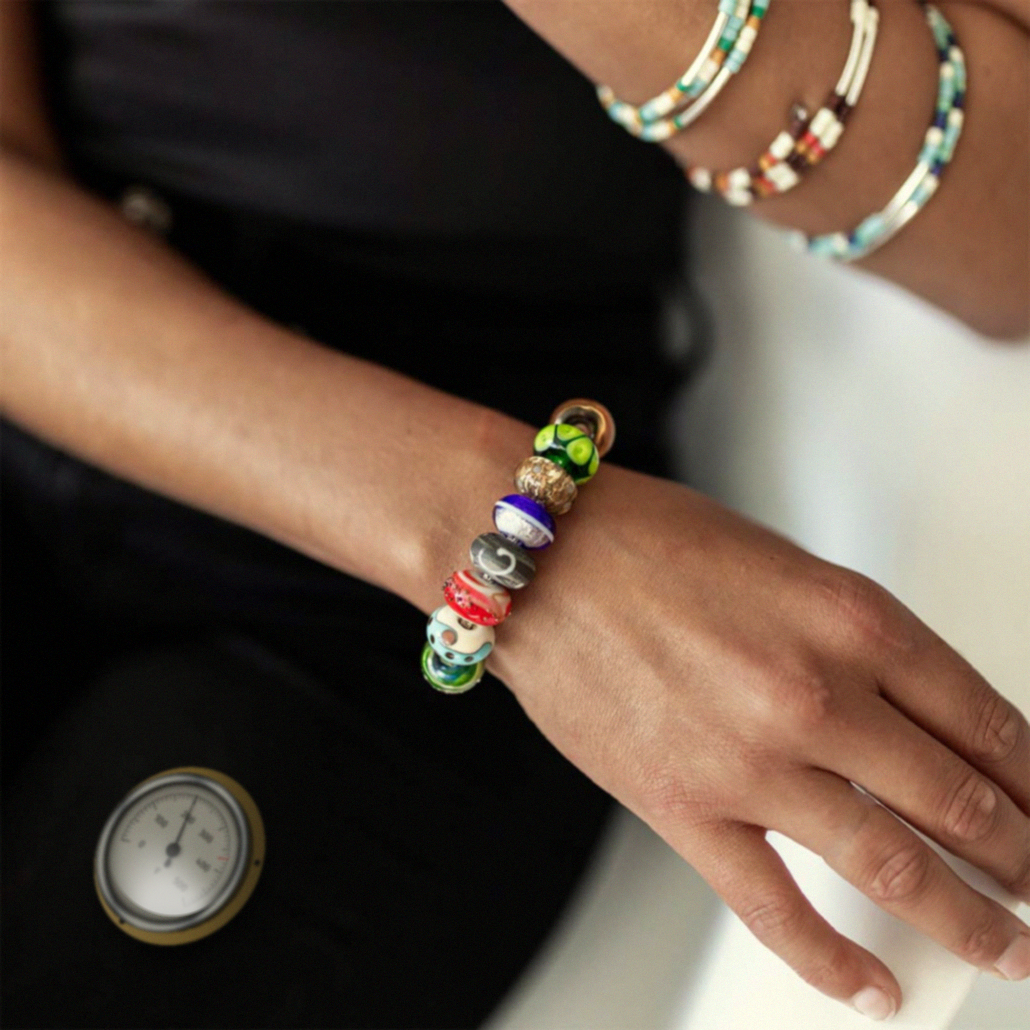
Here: 200 V
